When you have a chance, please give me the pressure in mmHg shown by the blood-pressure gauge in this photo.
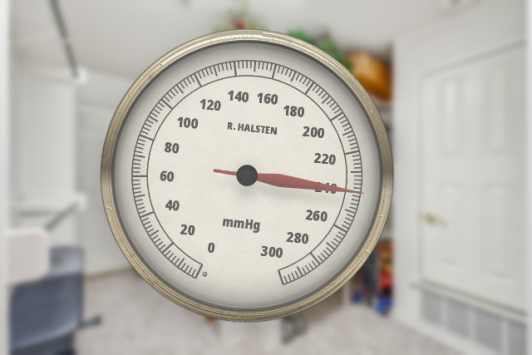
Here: 240 mmHg
